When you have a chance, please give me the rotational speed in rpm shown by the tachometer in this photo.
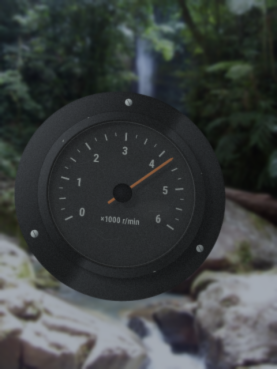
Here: 4250 rpm
